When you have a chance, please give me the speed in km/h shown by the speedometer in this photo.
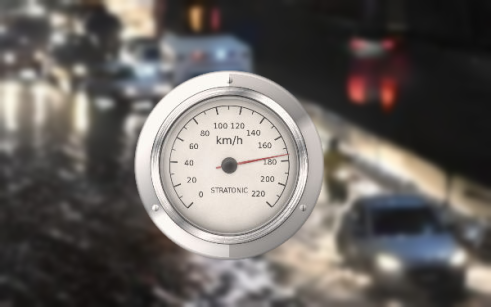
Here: 175 km/h
